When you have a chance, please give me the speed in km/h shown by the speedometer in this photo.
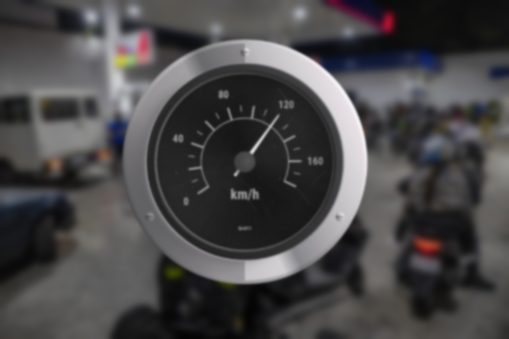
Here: 120 km/h
